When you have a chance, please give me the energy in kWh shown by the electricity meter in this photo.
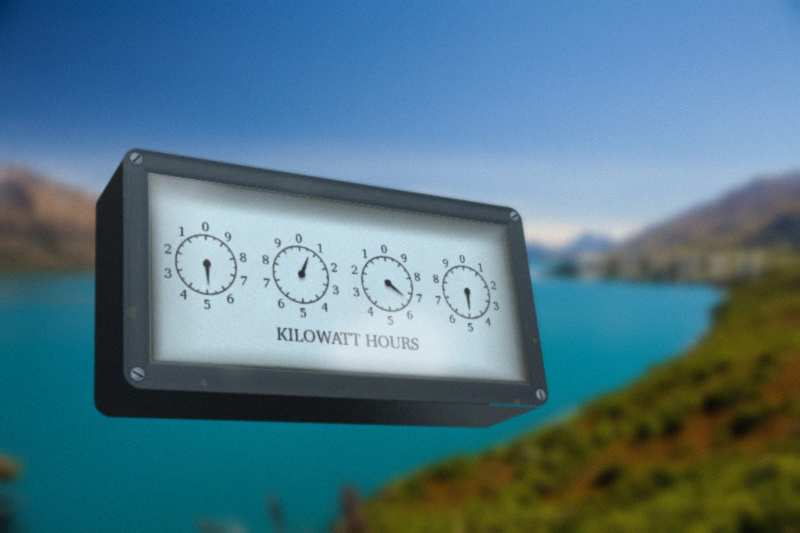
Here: 5065 kWh
